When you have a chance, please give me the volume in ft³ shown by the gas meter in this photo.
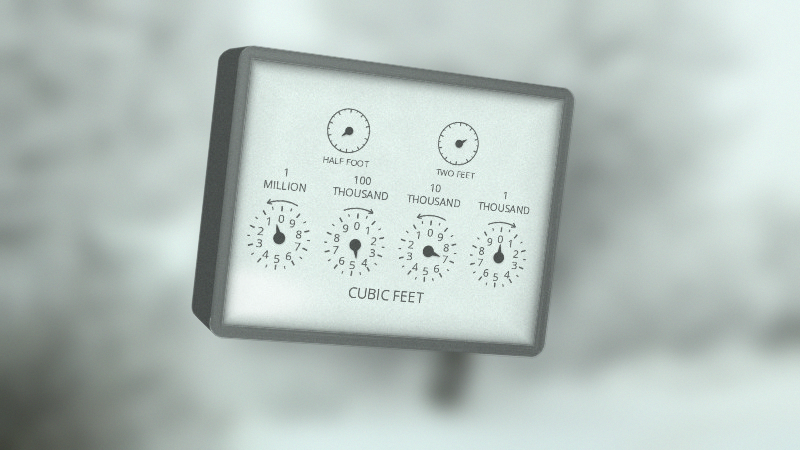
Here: 47000 ft³
